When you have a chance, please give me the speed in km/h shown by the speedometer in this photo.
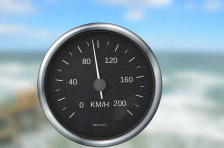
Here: 95 km/h
